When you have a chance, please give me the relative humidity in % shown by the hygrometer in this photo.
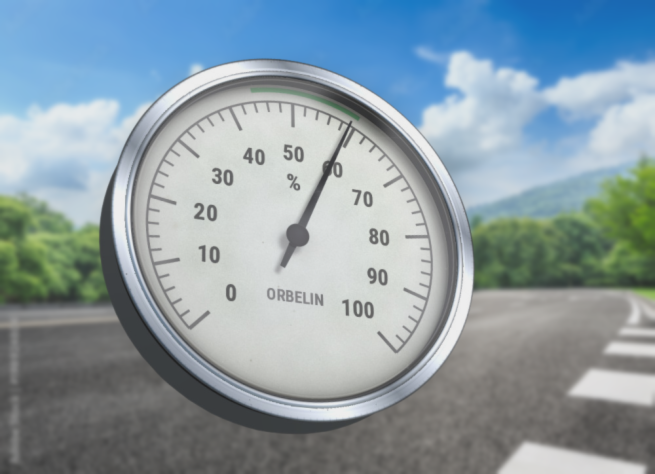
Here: 59 %
